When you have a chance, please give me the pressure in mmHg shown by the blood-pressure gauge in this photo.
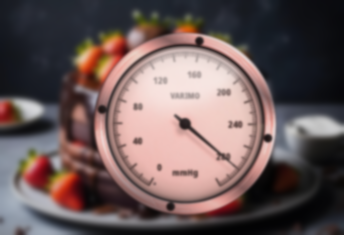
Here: 280 mmHg
